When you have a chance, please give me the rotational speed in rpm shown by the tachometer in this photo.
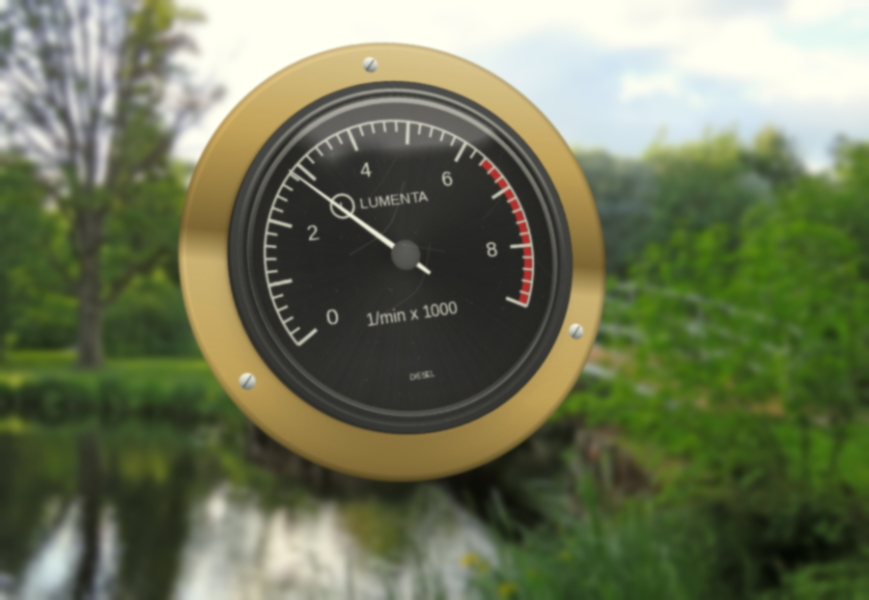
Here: 2800 rpm
